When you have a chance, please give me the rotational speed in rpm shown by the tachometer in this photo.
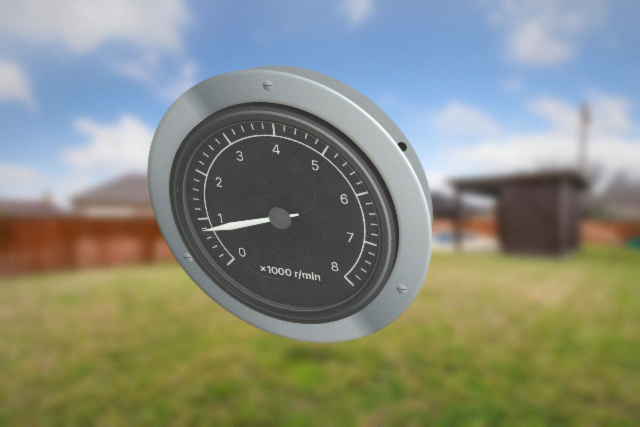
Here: 800 rpm
